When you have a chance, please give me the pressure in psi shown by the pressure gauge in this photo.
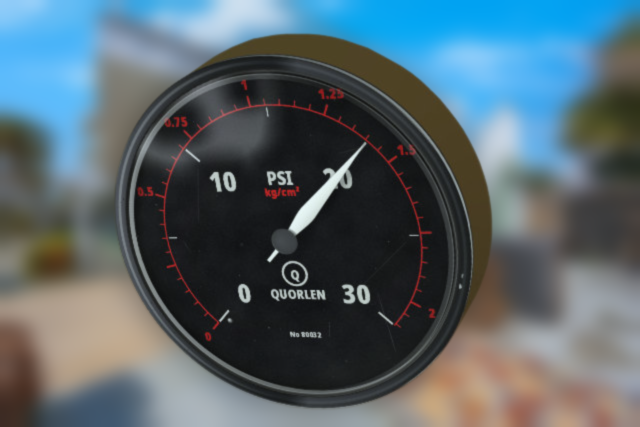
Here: 20 psi
